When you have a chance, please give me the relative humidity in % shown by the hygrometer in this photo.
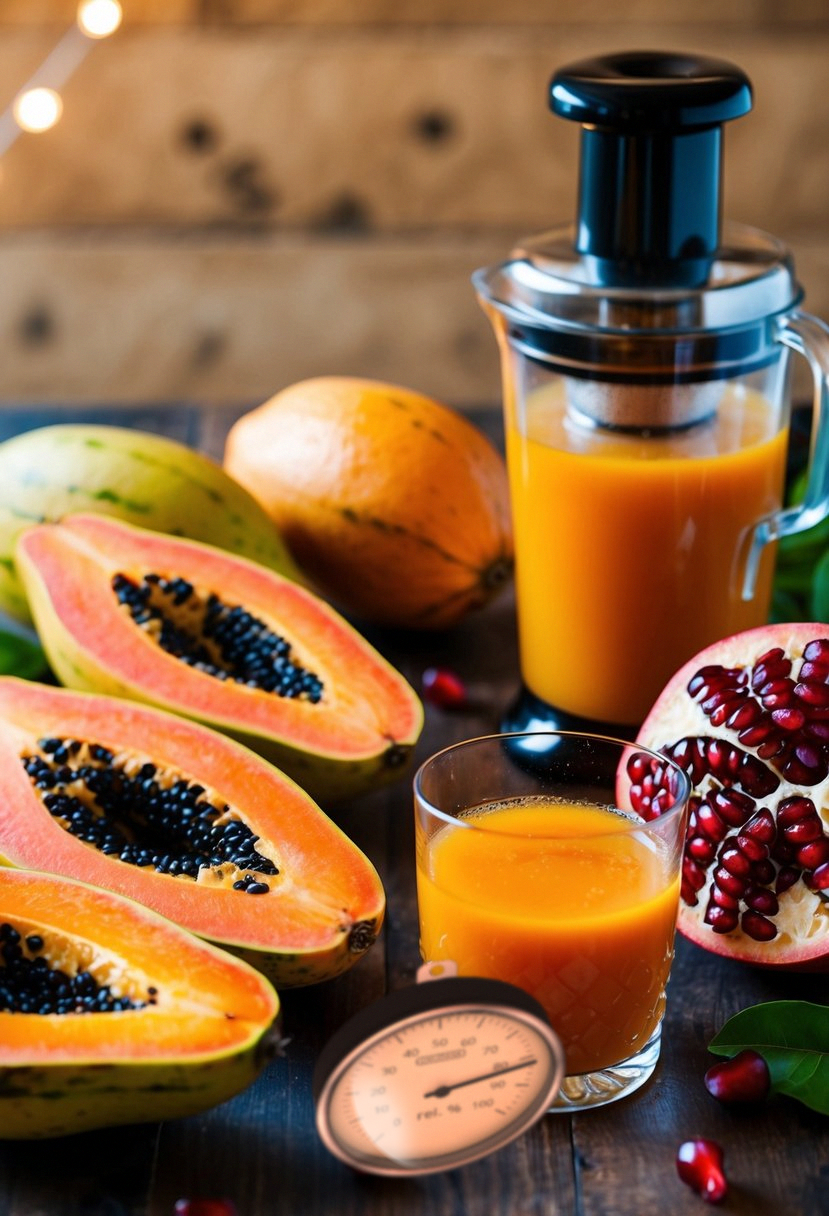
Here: 80 %
